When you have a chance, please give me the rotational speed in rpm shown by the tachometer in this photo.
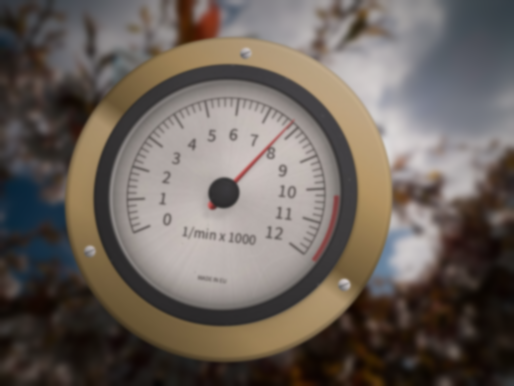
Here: 7800 rpm
